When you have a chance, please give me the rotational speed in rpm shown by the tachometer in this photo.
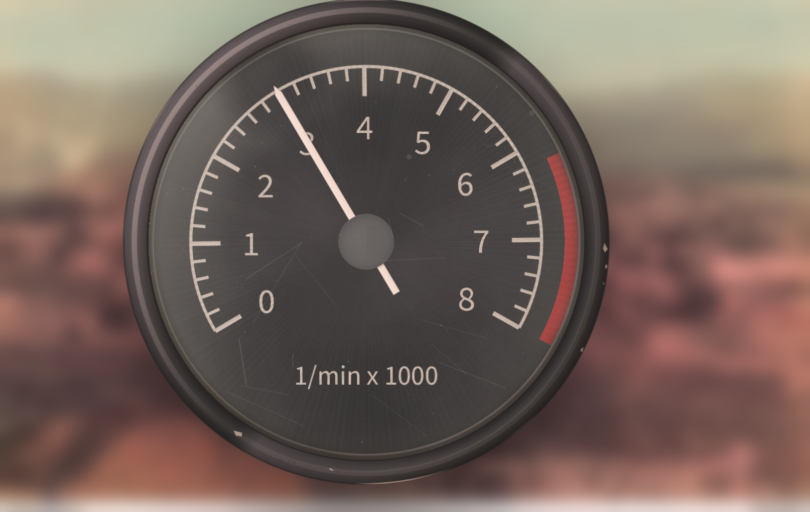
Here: 3000 rpm
